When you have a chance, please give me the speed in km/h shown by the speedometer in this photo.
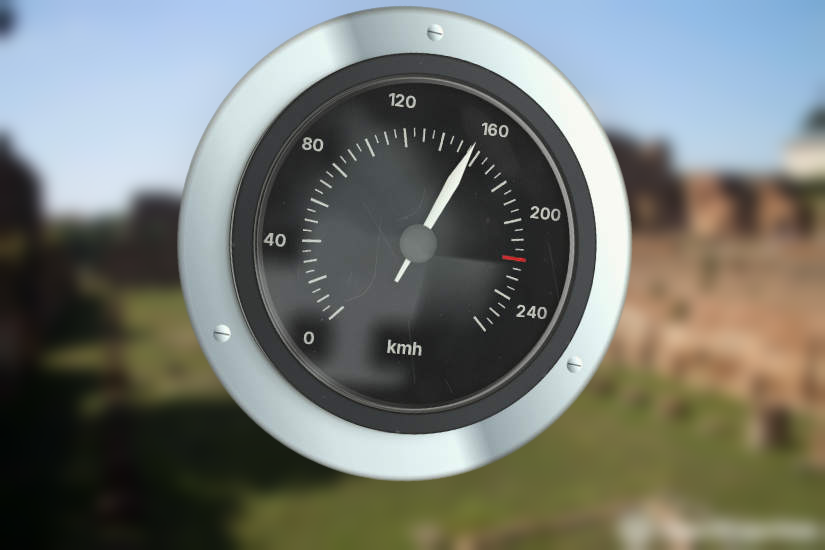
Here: 155 km/h
